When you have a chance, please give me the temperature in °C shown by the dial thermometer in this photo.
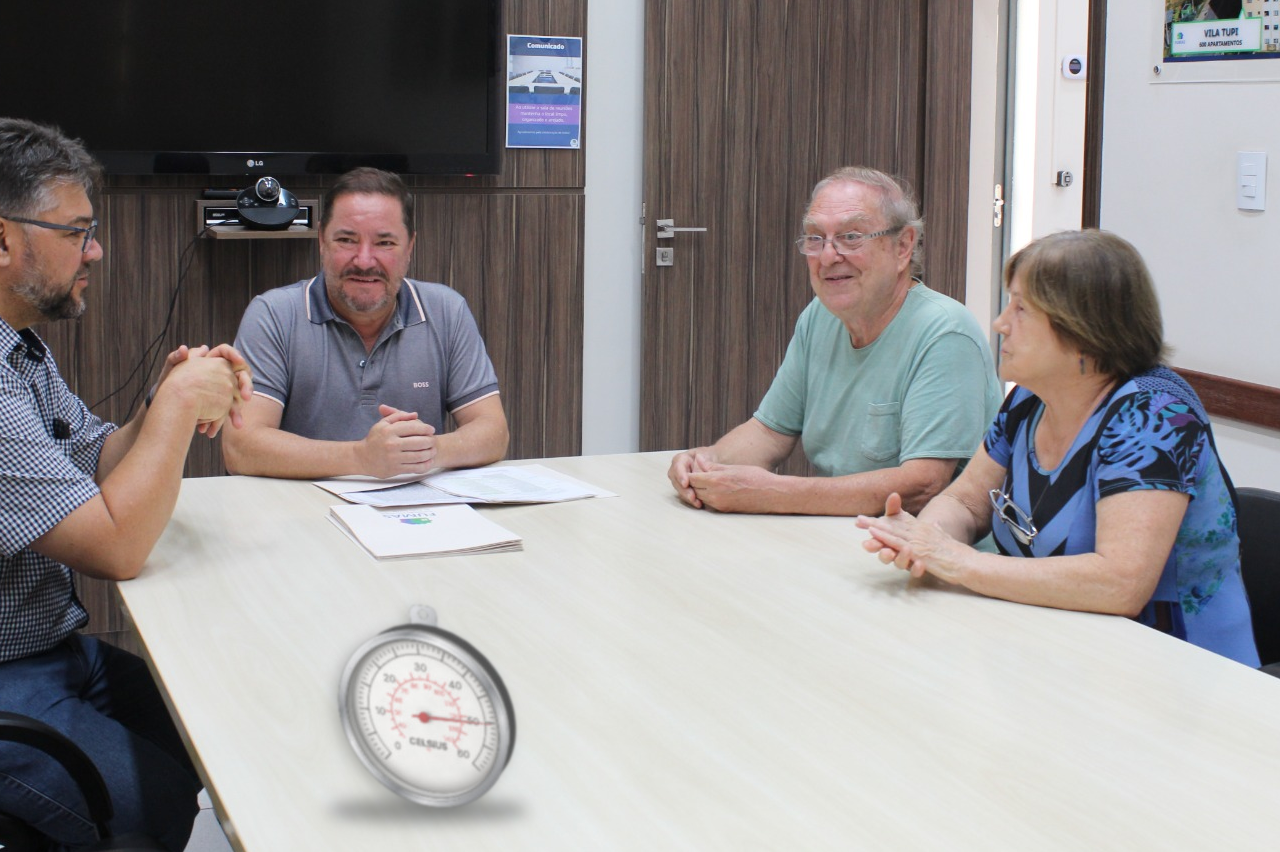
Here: 50 °C
